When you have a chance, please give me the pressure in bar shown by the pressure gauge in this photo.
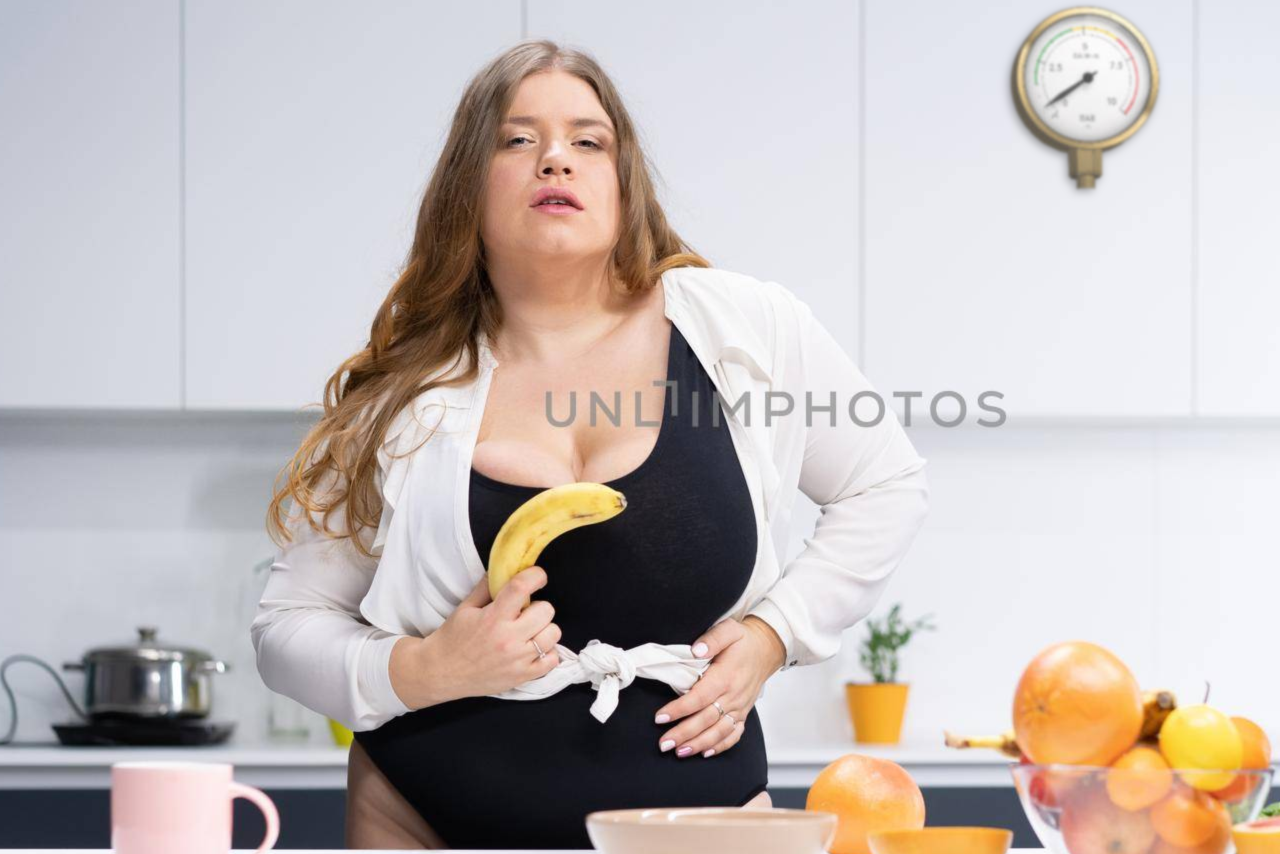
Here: 0.5 bar
